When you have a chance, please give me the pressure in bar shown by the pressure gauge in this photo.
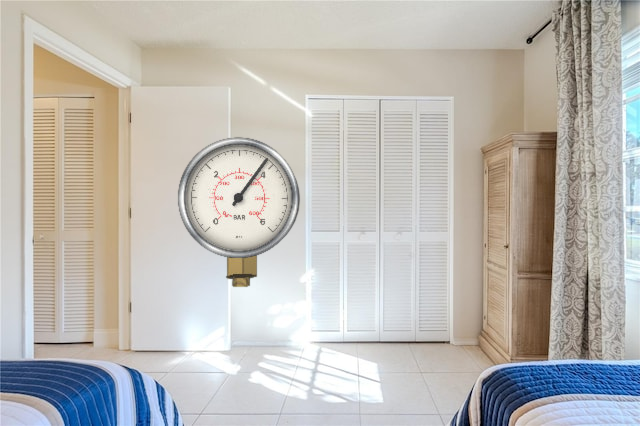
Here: 3.8 bar
